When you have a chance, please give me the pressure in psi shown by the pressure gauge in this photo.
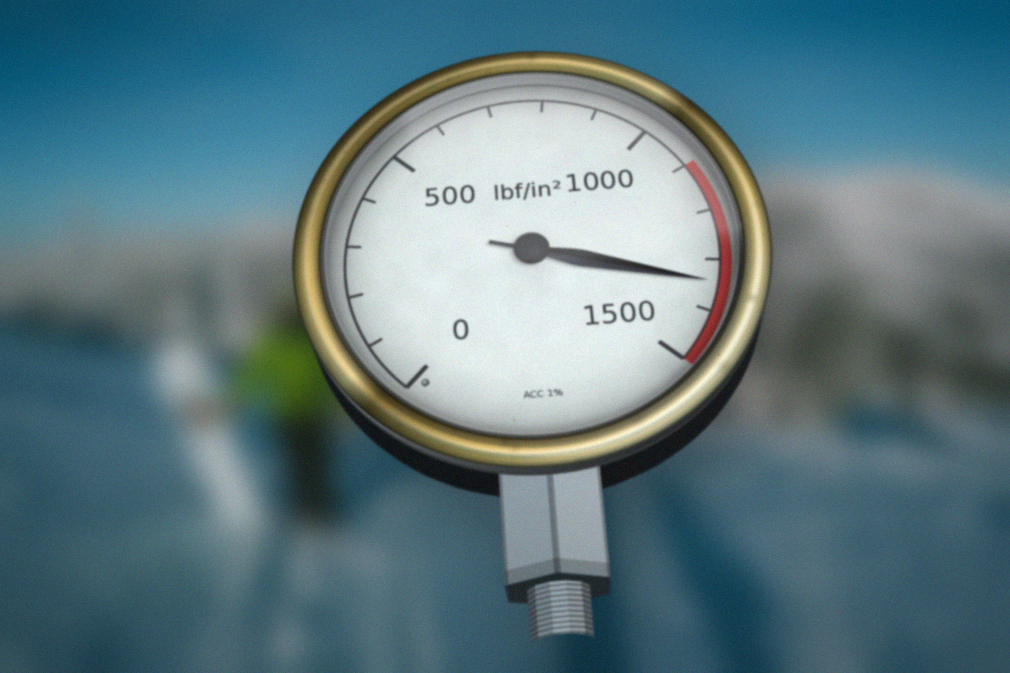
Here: 1350 psi
